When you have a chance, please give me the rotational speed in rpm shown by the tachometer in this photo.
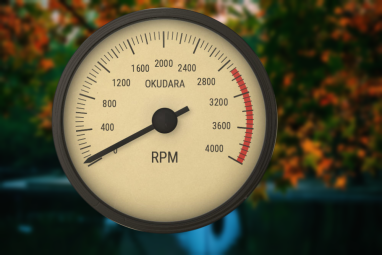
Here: 50 rpm
